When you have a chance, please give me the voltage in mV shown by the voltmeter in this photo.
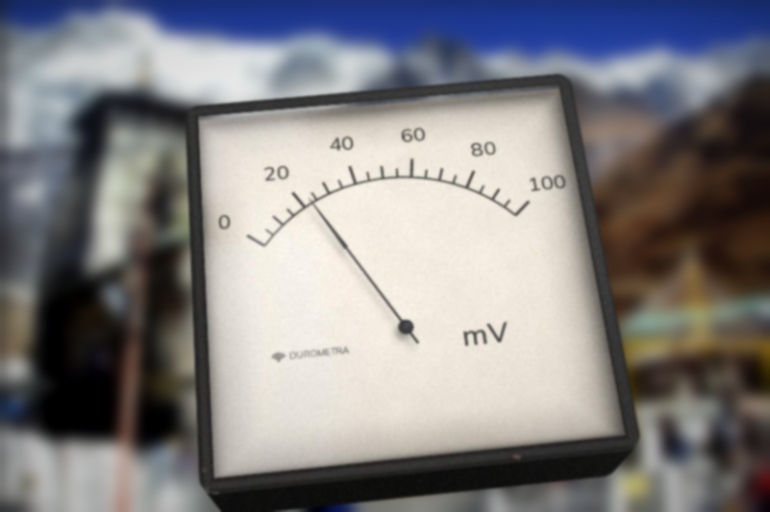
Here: 22.5 mV
